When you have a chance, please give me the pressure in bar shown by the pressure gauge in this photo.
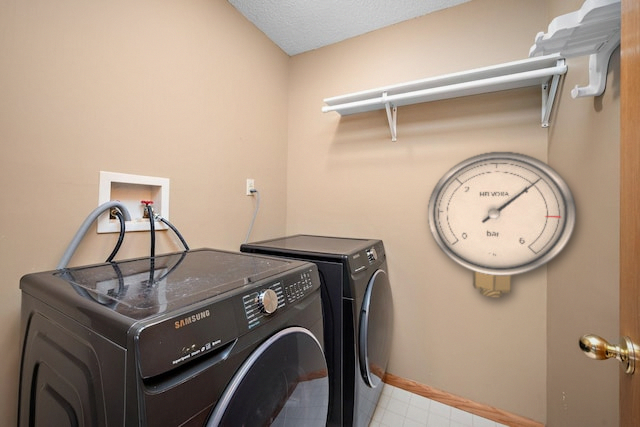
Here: 4 bar
